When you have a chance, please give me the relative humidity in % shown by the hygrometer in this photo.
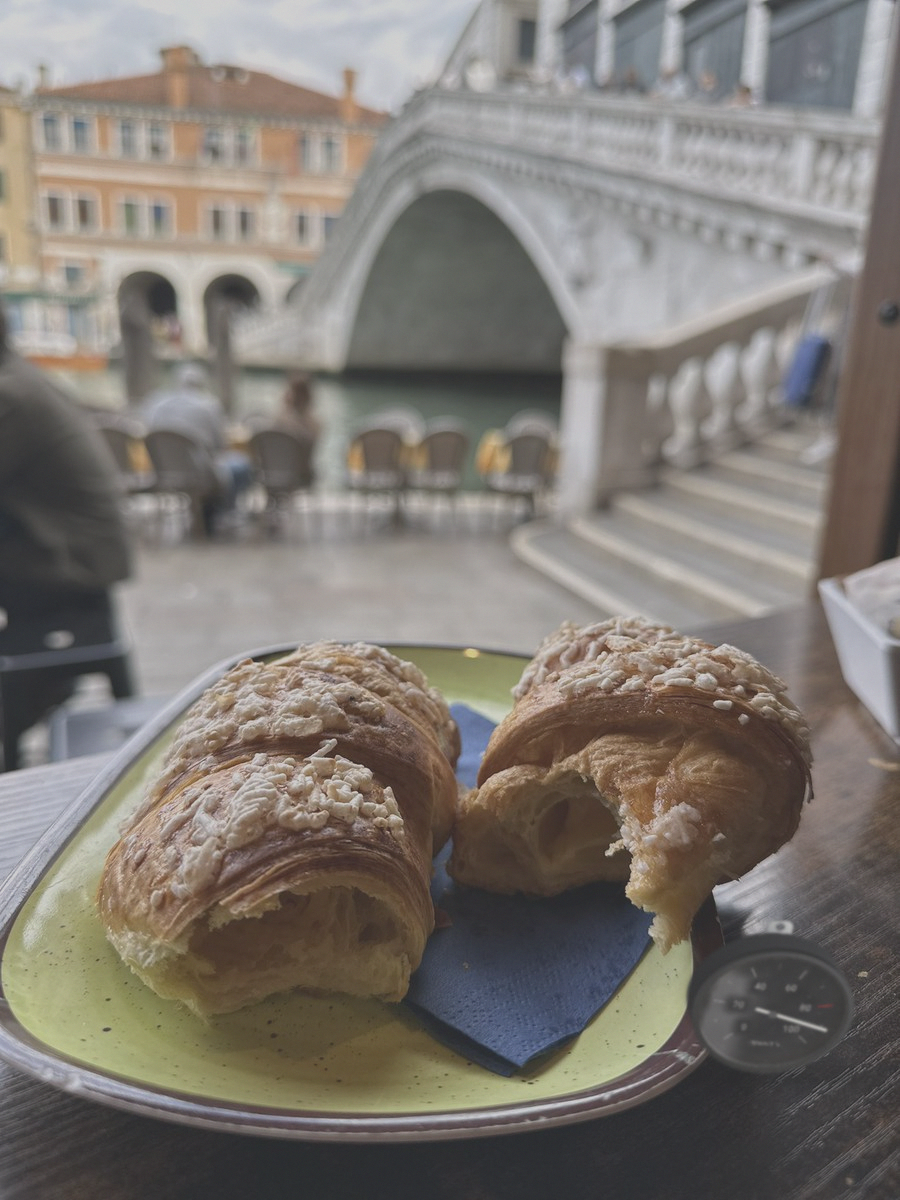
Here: 90 %
